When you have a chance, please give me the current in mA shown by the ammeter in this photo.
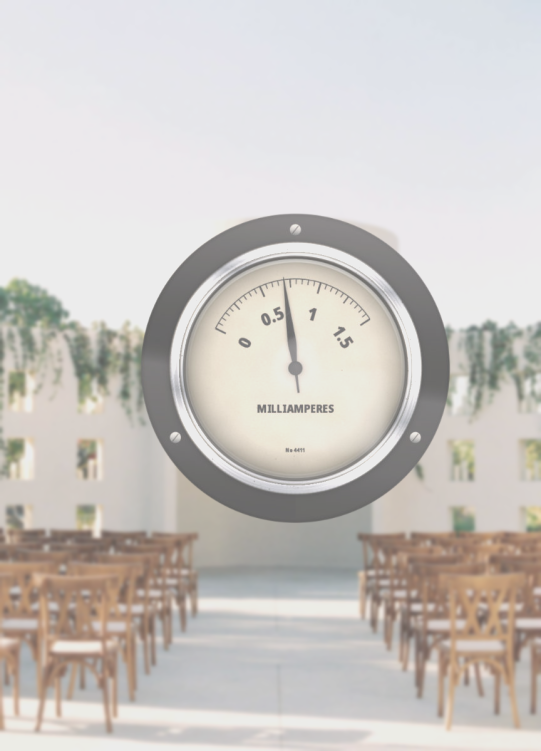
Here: 0.7 mA
